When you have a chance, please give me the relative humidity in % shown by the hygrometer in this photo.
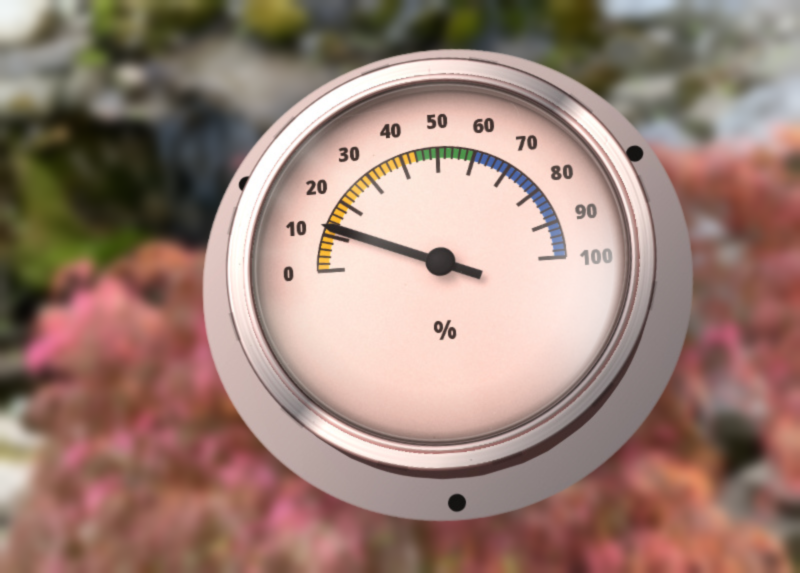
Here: 12 %
